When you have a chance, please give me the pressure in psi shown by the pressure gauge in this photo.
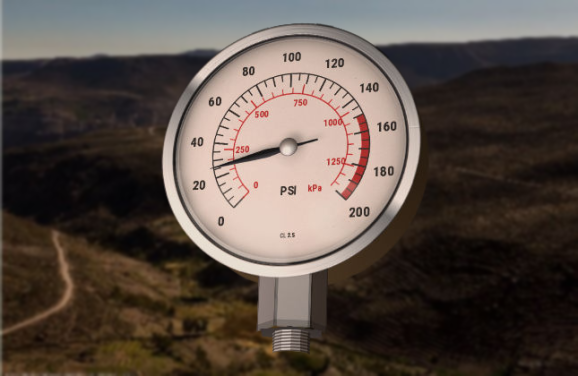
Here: 25 psi
